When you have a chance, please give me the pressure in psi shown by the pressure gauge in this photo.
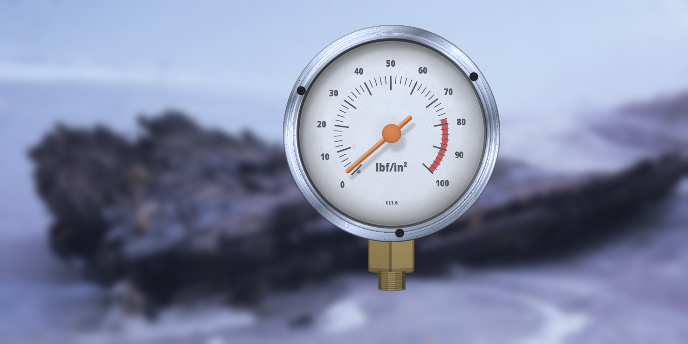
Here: 2 psi
